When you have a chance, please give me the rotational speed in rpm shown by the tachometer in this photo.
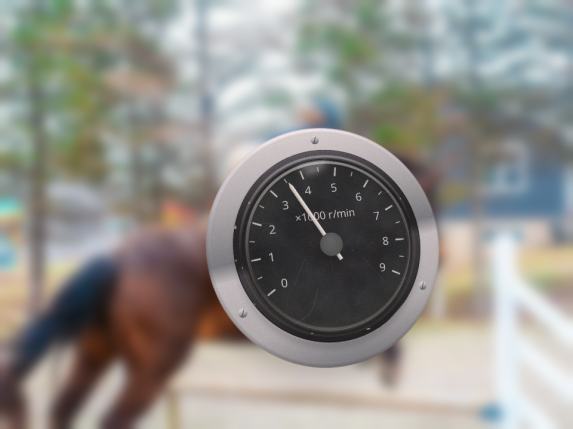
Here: 3500 rpm
